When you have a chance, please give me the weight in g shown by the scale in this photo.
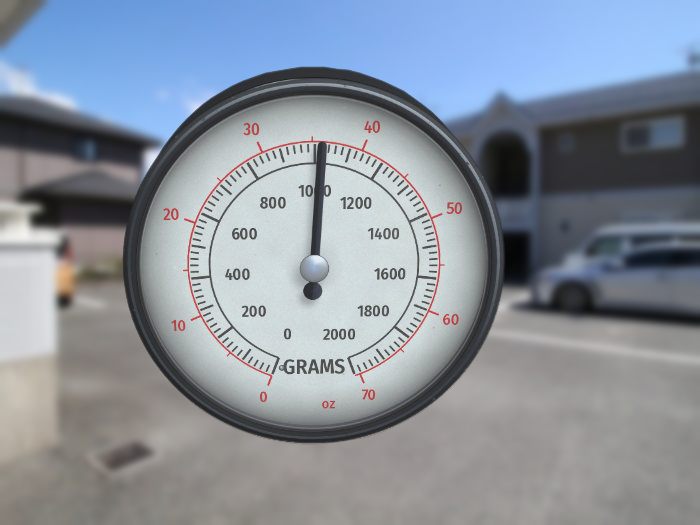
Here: 1020 g
